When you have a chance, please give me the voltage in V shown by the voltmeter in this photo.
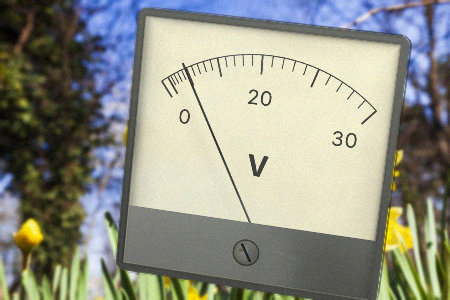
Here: 10 V
